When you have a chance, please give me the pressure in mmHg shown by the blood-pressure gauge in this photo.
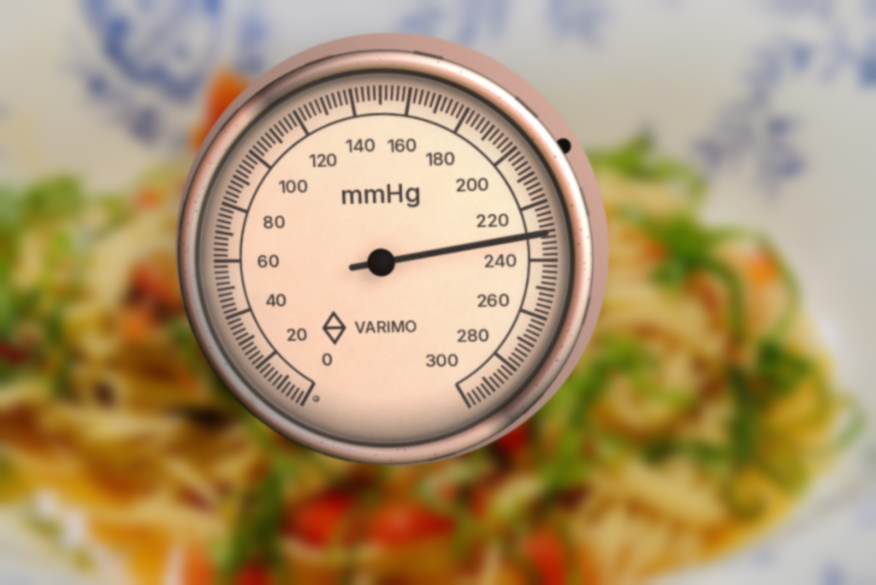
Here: 230 mmHg
